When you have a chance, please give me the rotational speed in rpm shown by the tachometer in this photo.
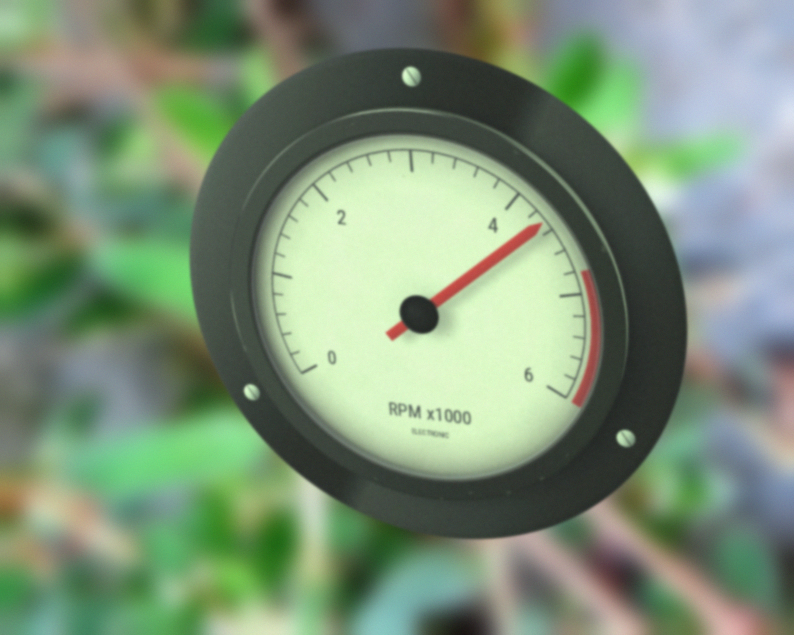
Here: 4300 rpm
